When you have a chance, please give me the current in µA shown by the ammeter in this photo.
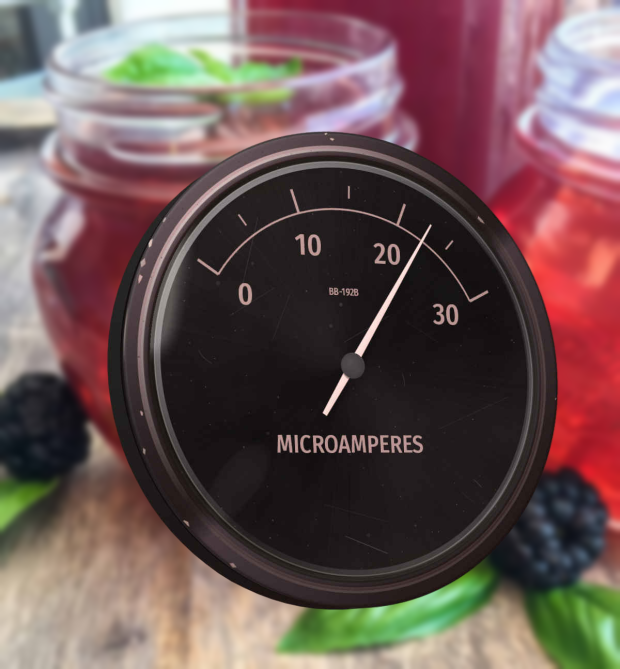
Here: 22.5 µA
